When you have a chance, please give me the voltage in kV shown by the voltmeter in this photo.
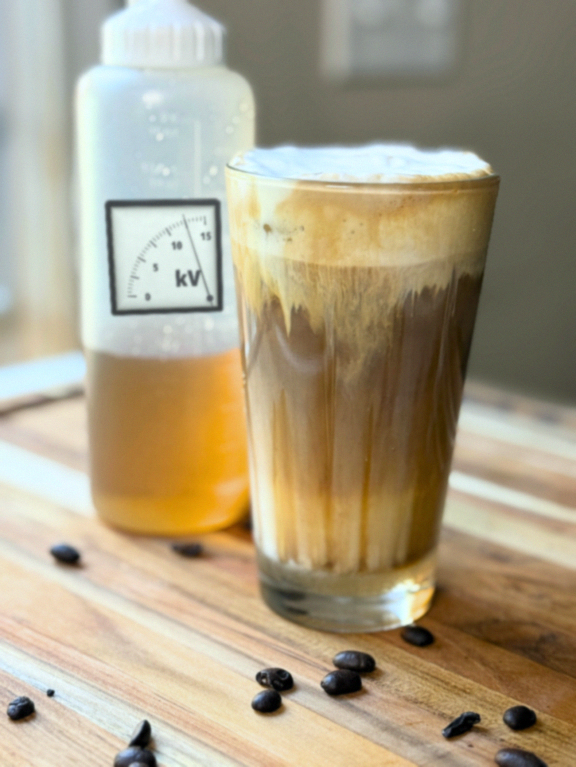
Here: 12.5 kV
